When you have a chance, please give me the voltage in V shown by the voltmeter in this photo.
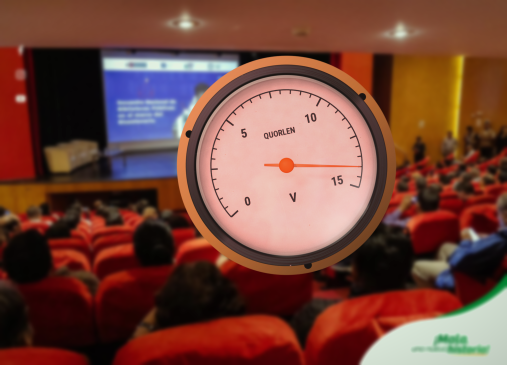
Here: 14 V
